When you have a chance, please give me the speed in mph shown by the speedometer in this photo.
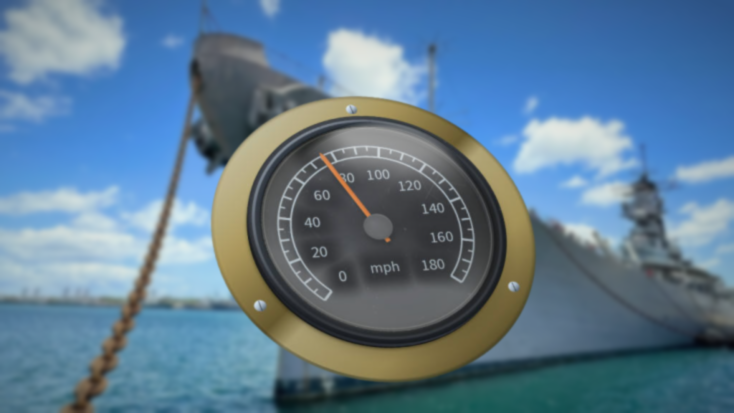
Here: 75 mph
